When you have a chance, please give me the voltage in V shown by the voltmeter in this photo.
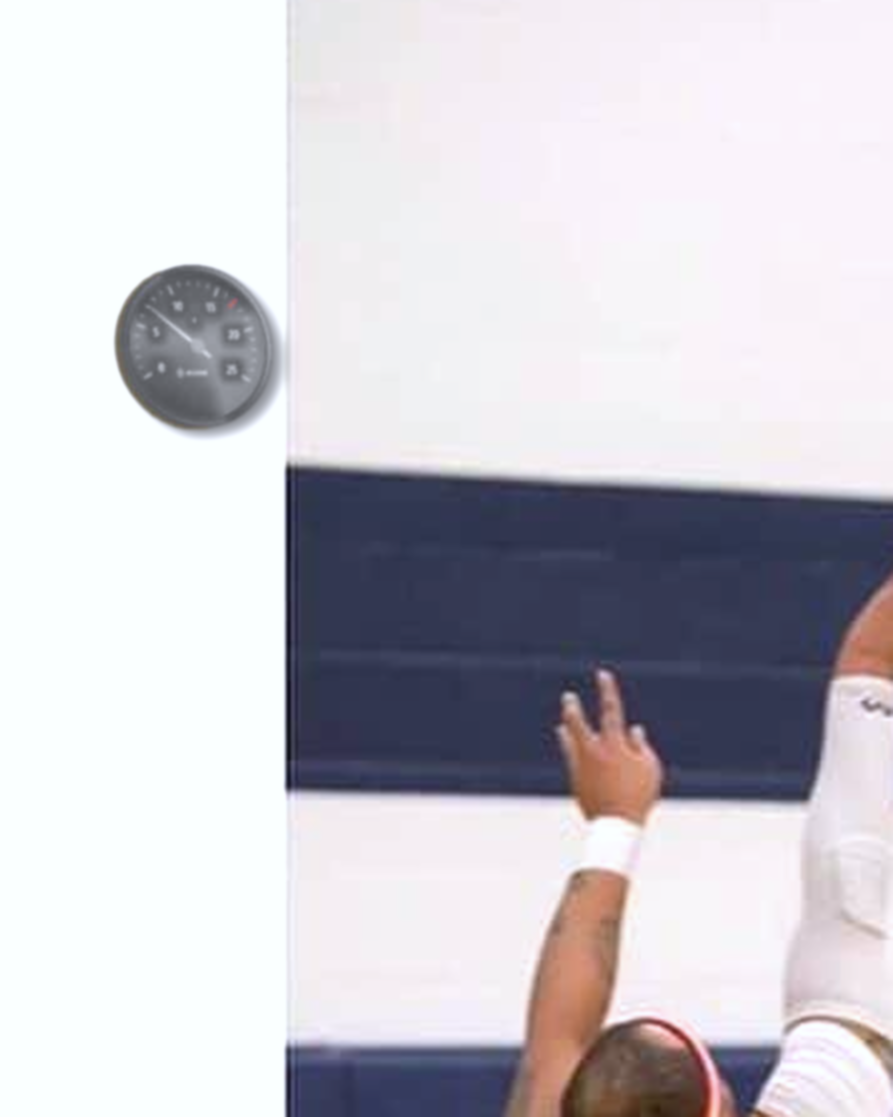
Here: 7 V
